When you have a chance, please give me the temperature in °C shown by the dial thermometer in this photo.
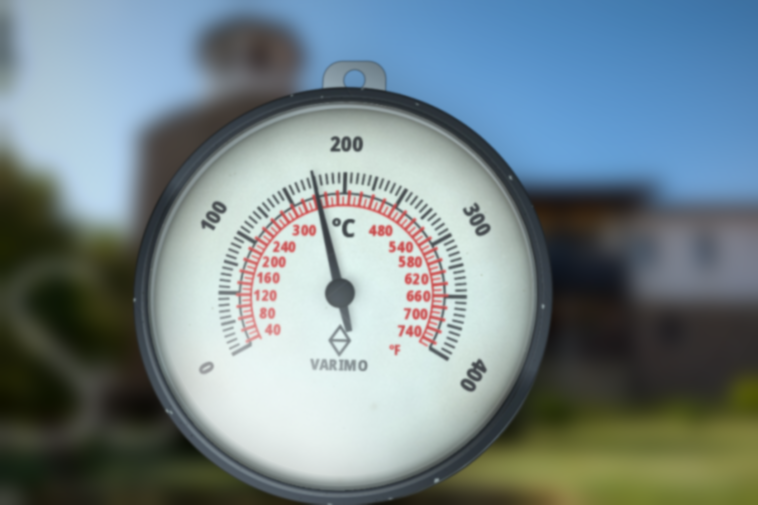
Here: 175 °C
